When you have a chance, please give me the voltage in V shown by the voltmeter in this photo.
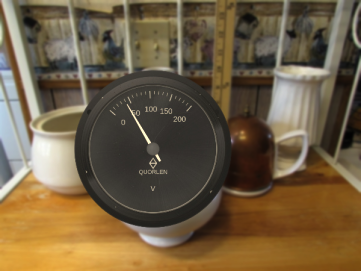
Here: 40 V
